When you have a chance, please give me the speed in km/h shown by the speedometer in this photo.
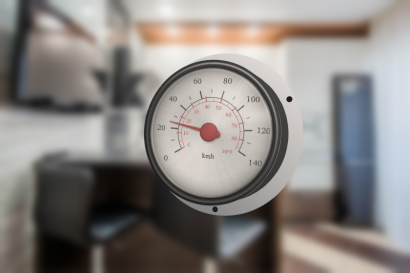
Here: 25 km/h
